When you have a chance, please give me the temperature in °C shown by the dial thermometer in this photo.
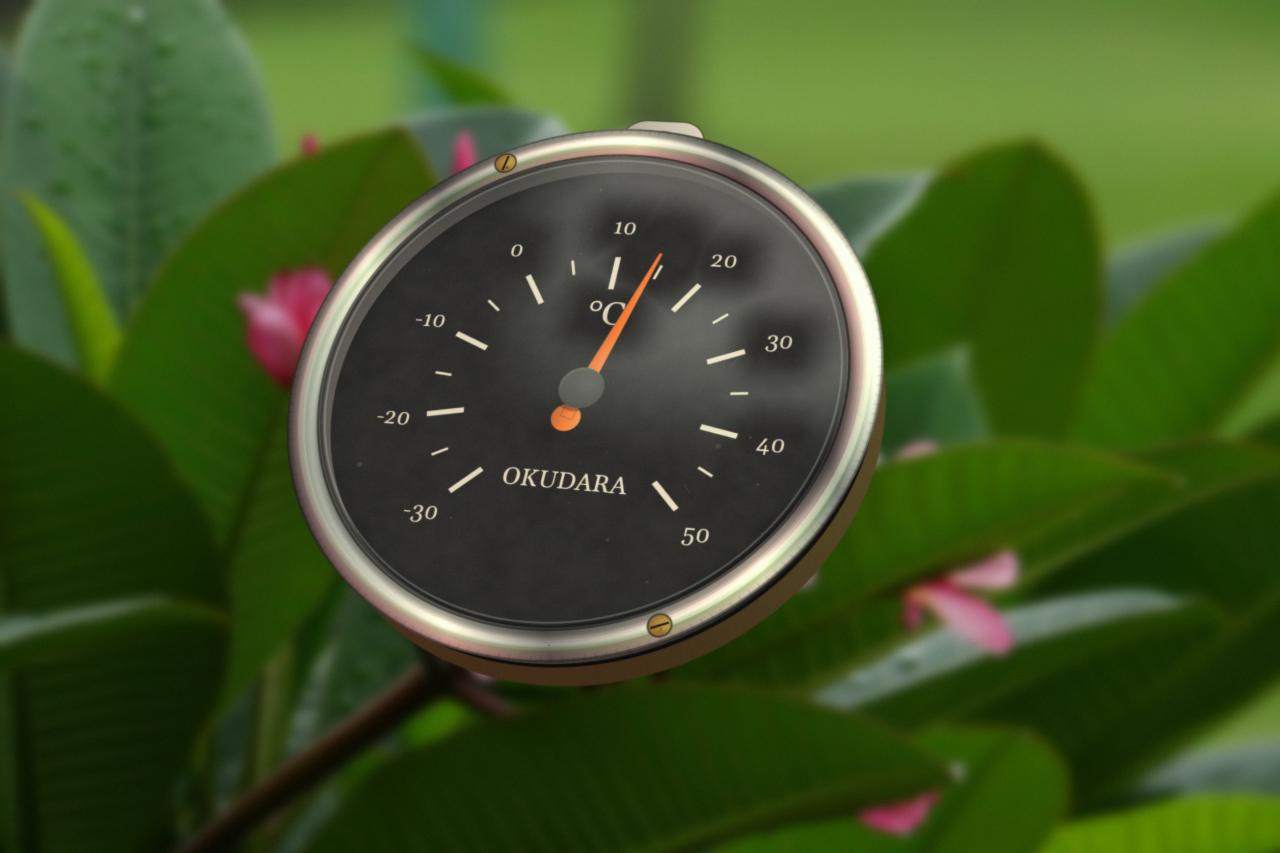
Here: 15 °C
